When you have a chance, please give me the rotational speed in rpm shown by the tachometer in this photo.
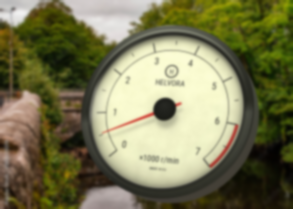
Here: 500 rpm
